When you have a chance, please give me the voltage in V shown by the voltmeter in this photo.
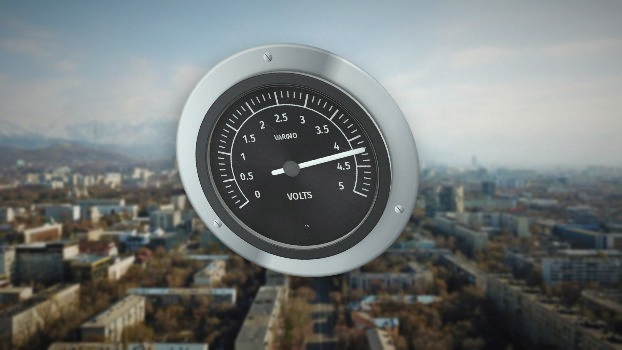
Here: 4.2 V
